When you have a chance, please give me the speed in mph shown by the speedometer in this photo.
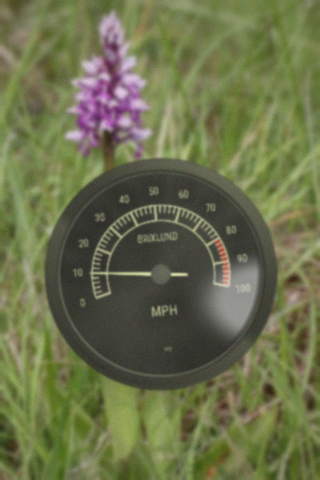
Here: 10 mph
